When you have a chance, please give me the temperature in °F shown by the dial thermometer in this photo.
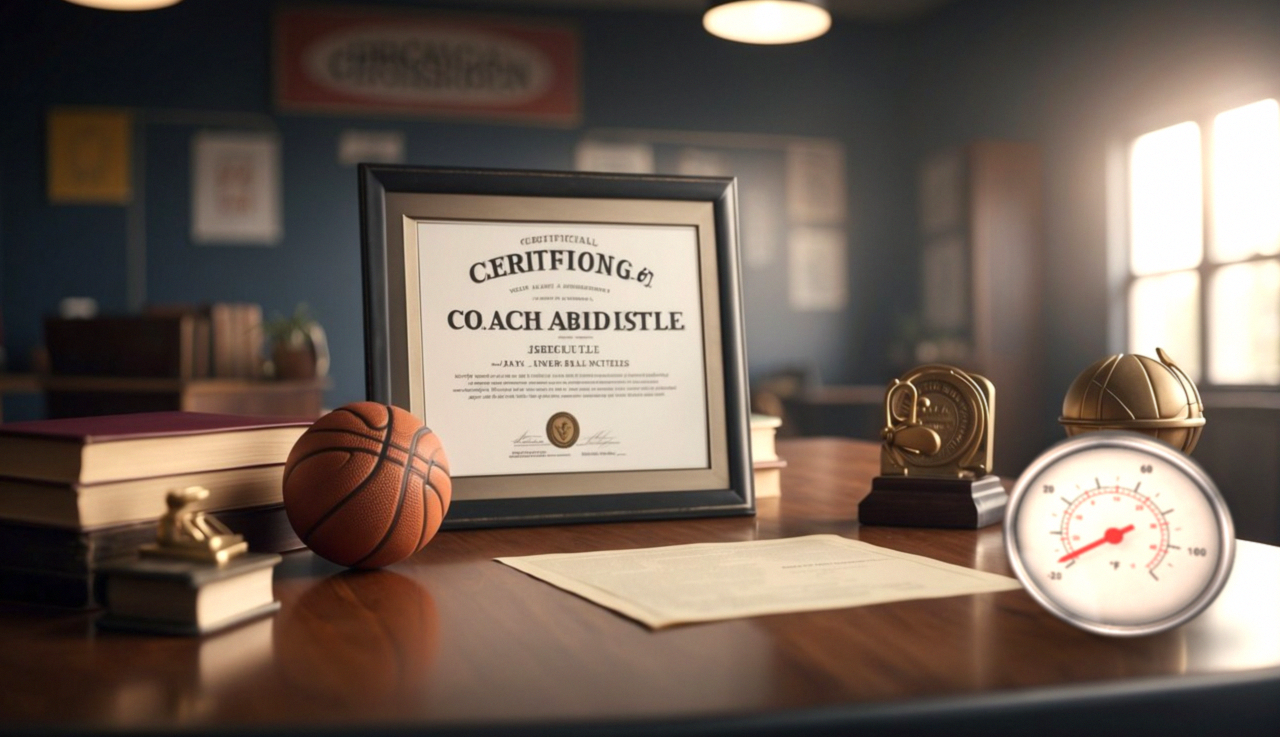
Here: -15 °F
